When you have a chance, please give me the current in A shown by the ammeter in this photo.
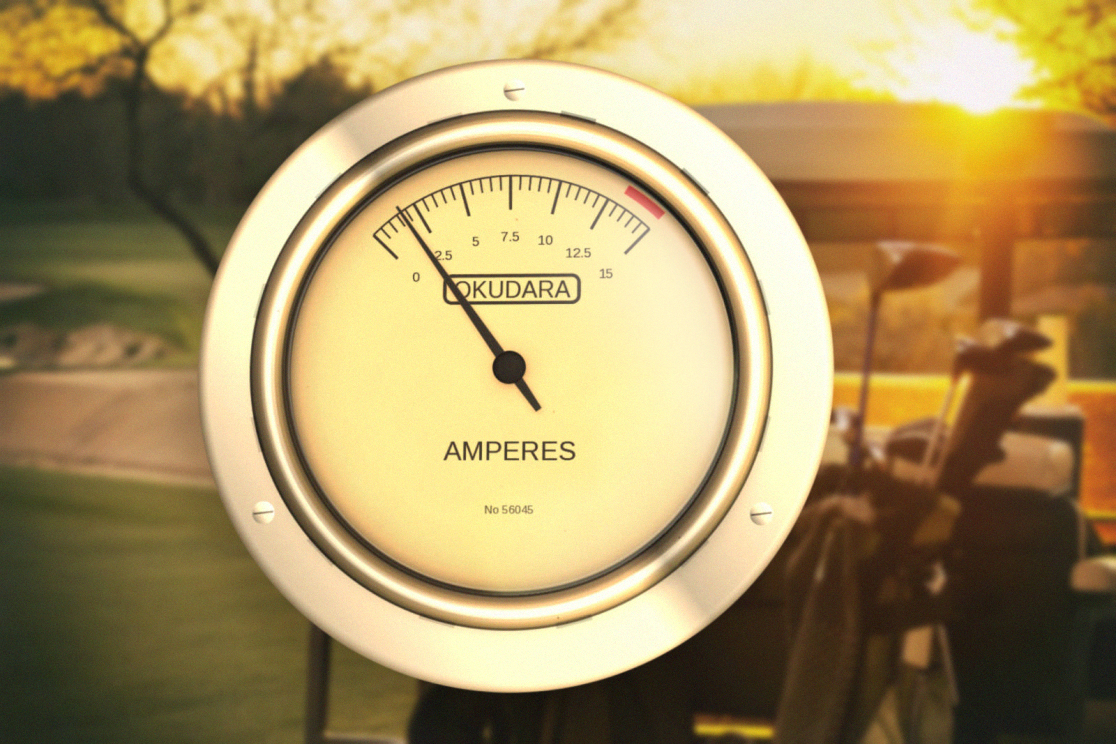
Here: 1.75 A
